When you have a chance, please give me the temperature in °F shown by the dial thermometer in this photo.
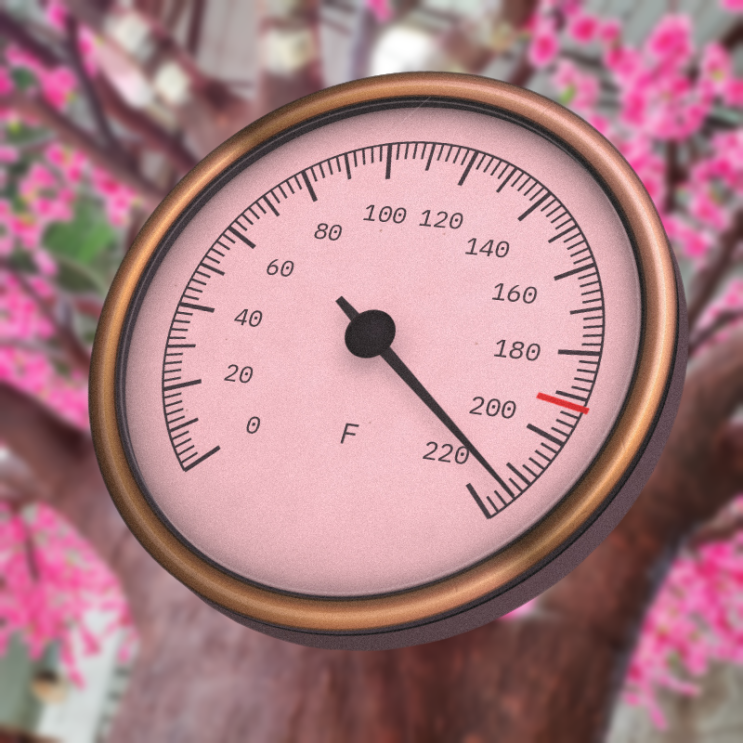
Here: 214 °F
